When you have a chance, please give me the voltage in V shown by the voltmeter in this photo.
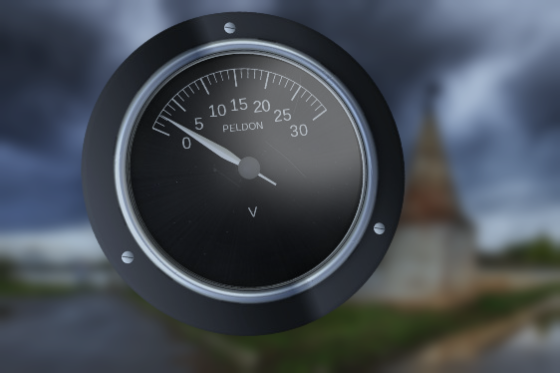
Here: 2 V
